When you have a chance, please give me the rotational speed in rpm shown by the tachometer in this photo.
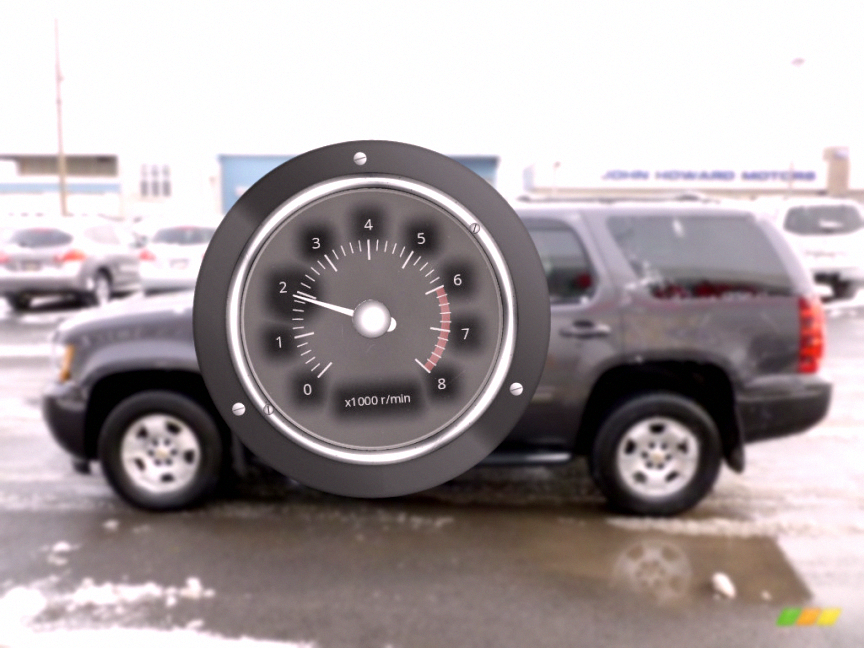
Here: 1900 rpm
